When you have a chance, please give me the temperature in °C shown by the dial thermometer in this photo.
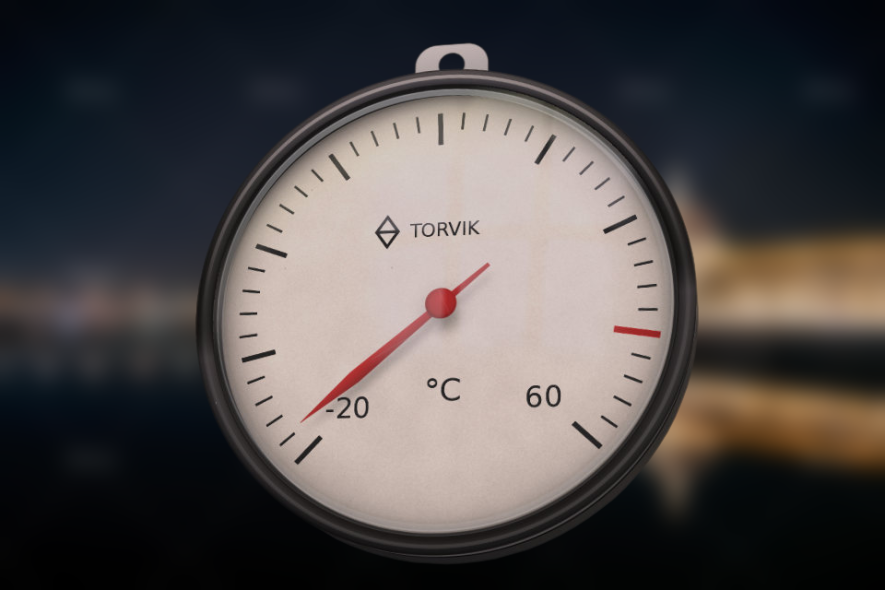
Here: -18 °C
